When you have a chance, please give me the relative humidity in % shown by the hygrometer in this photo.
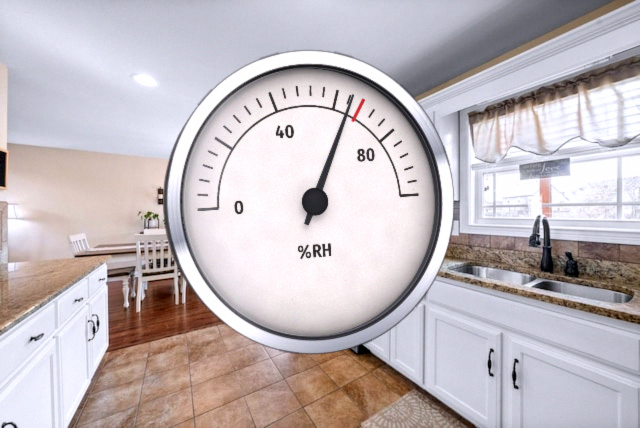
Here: 64 %
